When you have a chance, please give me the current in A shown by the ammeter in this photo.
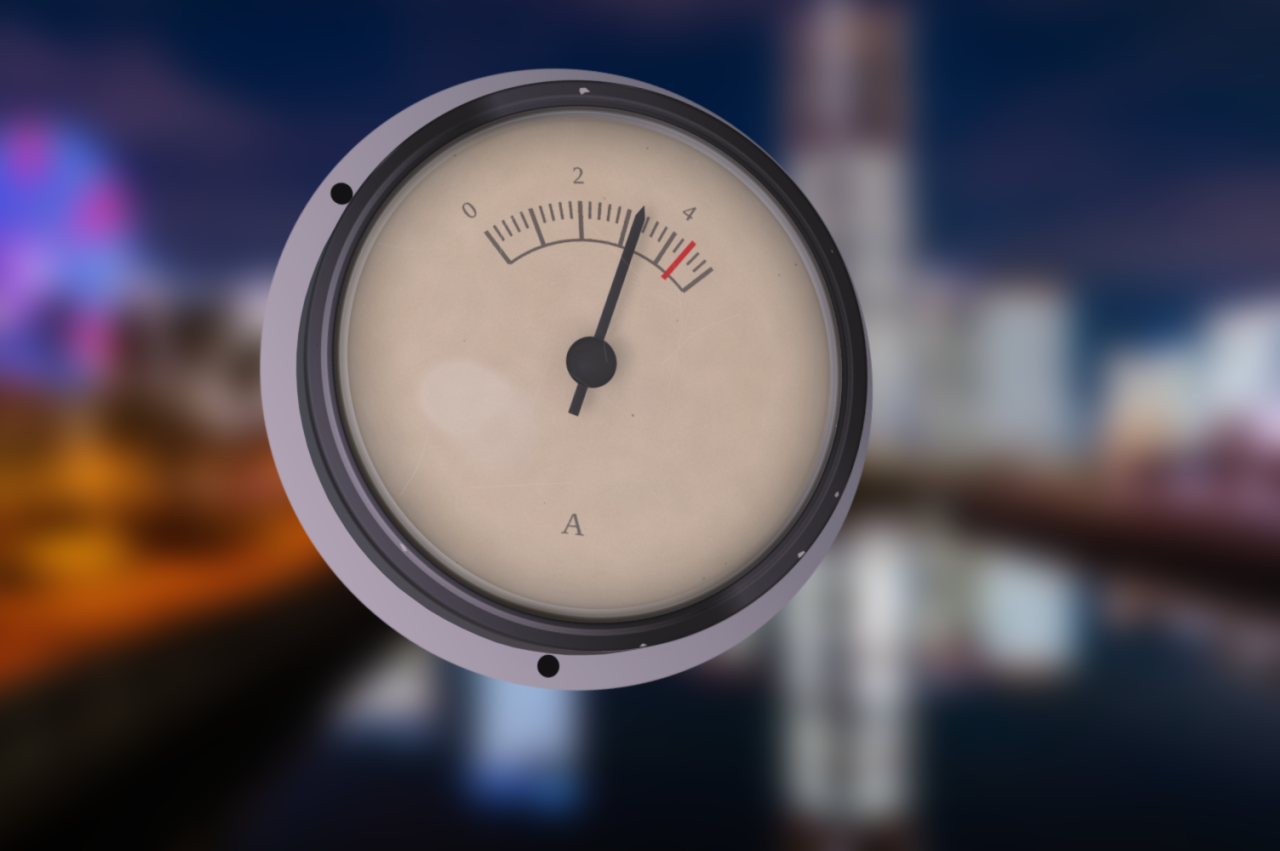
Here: 3.2 A
